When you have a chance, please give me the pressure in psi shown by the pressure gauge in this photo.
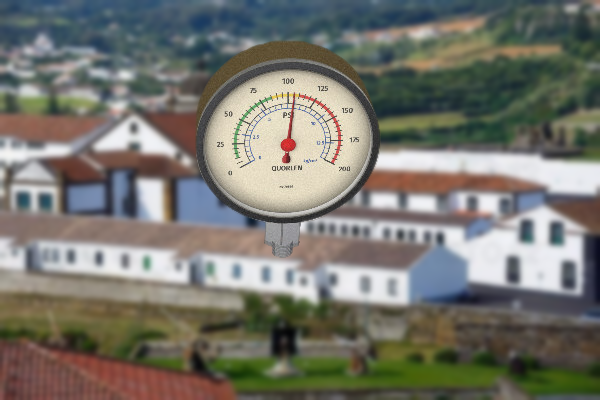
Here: 105 psi
